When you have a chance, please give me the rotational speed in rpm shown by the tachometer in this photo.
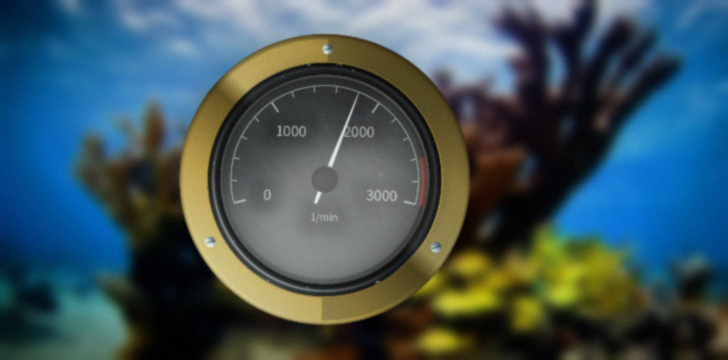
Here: 1800 rpm
